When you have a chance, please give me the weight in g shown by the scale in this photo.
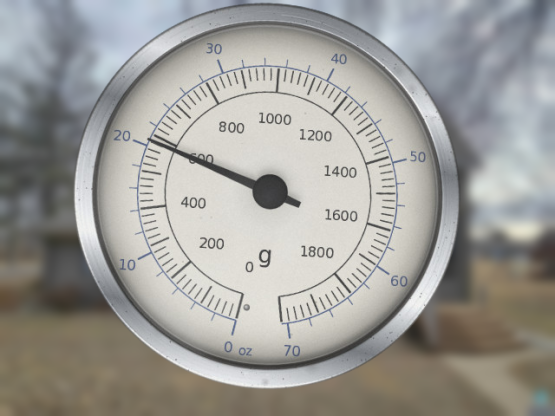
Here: 580 g
